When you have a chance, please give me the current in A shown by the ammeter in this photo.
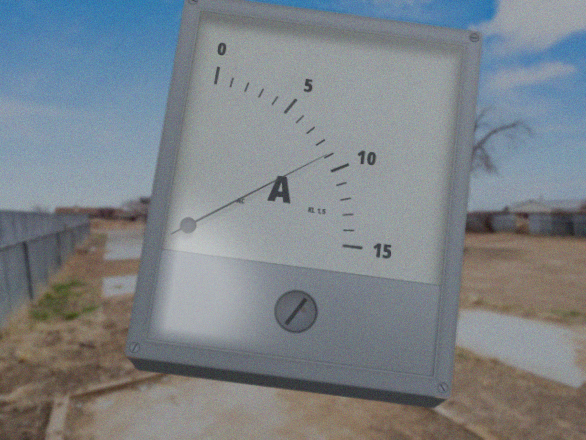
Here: 9 A
